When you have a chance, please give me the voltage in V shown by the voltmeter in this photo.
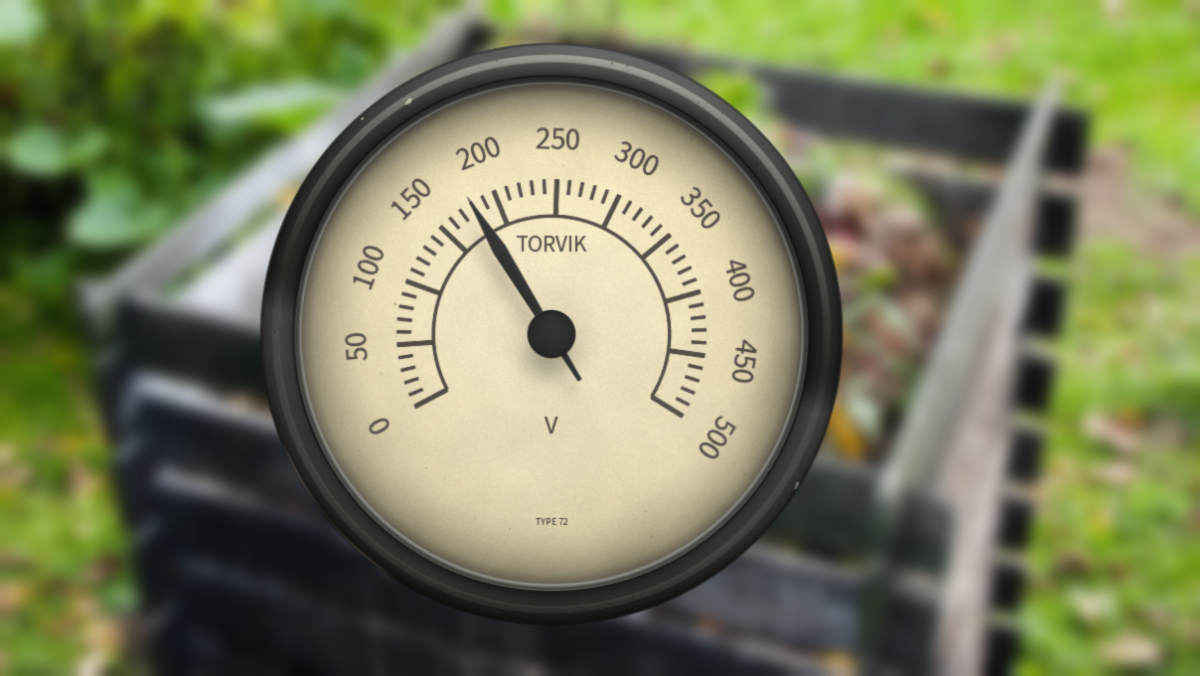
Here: 180 V
